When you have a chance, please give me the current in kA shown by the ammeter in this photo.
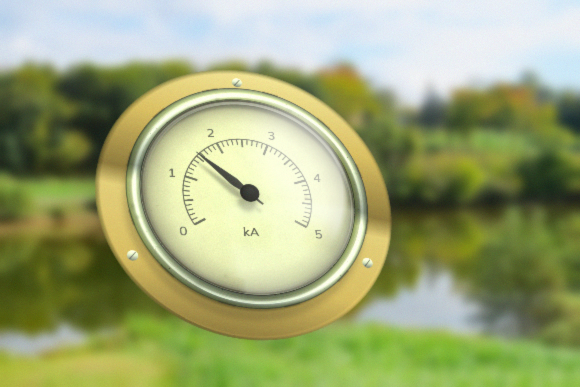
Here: 1.5 kA
